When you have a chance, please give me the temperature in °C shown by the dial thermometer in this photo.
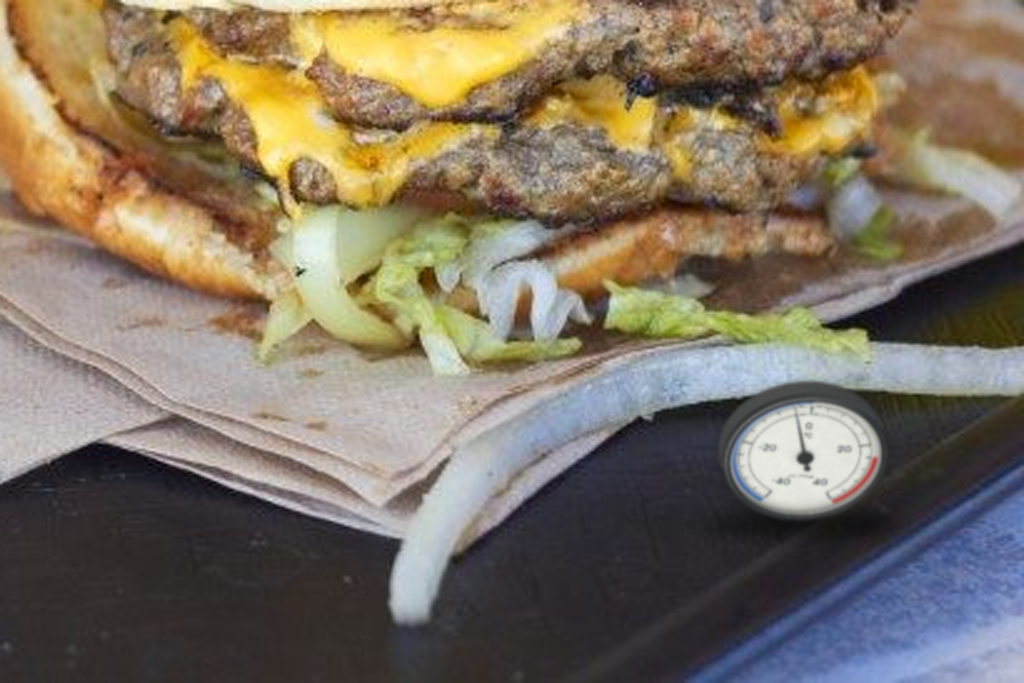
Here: -4 °C
